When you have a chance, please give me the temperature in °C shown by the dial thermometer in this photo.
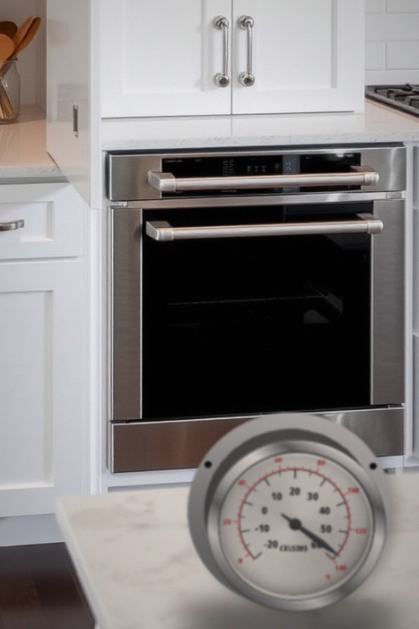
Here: 57.5 °C
